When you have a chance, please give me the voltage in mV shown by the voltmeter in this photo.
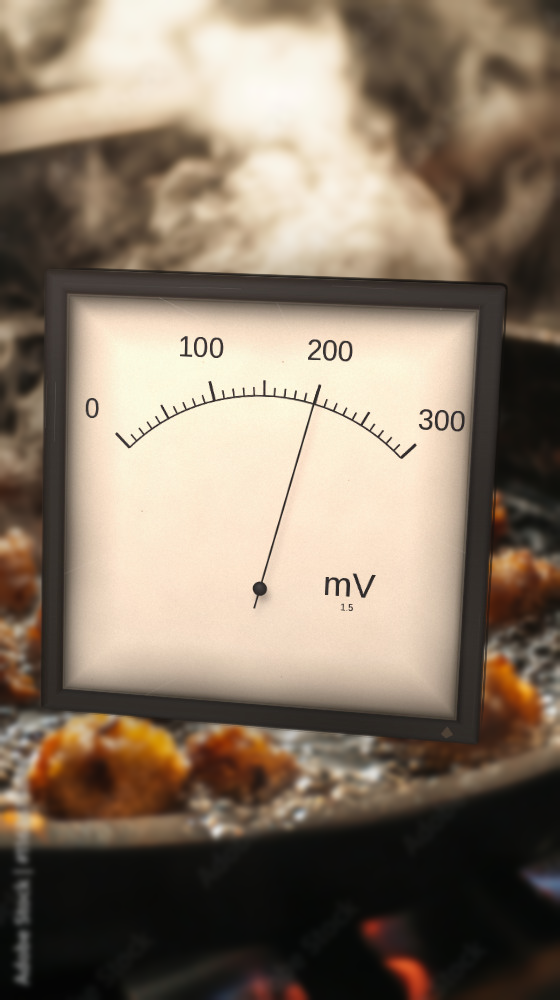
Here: 200 mV
